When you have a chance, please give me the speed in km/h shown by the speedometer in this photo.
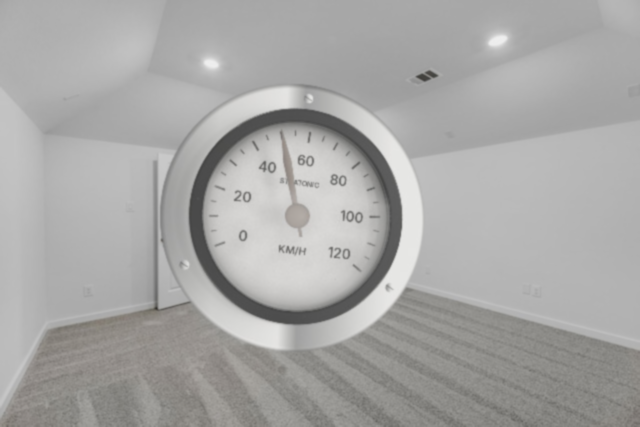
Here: 50 km/h
